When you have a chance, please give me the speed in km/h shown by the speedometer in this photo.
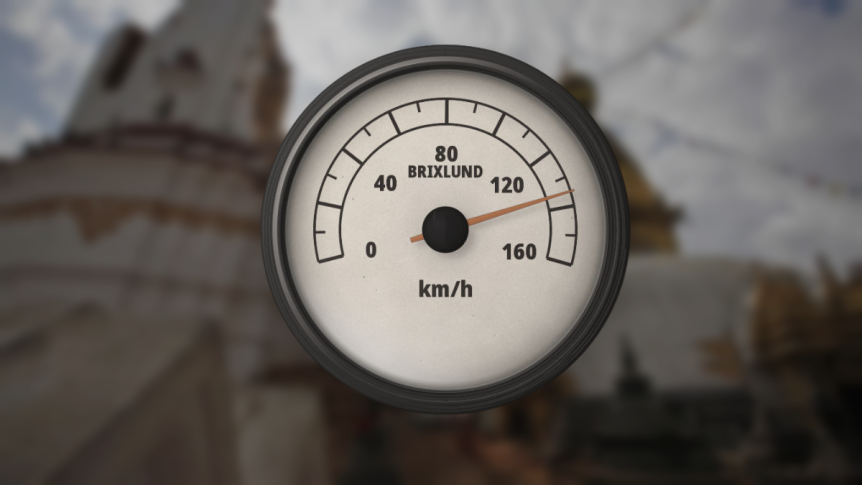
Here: 135 km/h
